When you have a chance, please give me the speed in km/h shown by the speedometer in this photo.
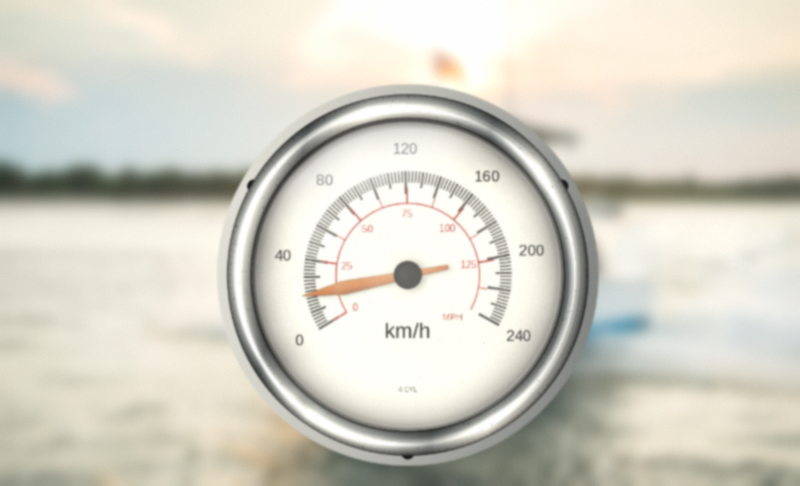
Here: 20 km/h
